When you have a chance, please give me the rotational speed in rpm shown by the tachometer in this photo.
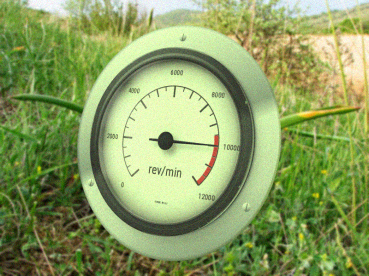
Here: 10000 rpm
